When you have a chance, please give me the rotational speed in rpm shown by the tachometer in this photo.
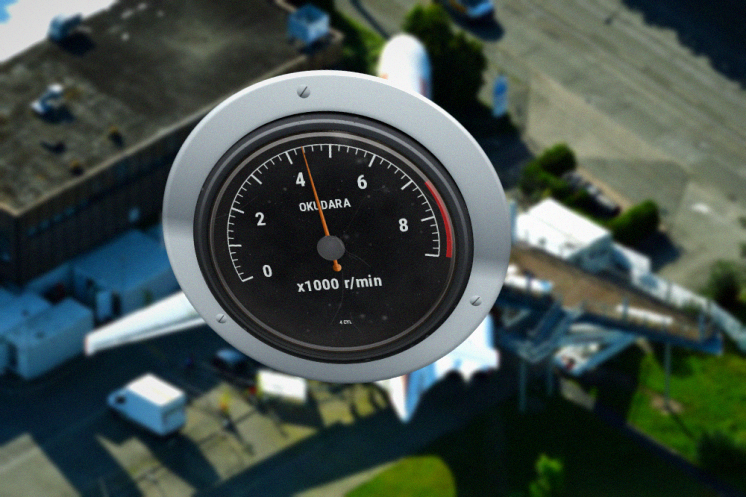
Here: 4400 rpm
